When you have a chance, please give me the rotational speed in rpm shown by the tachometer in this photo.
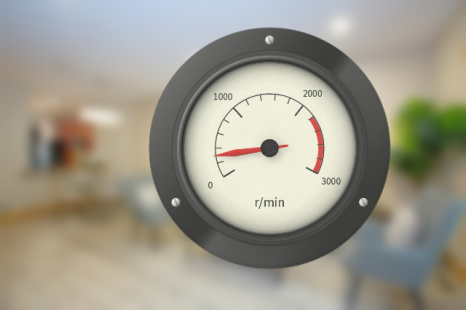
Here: 300 rpm
